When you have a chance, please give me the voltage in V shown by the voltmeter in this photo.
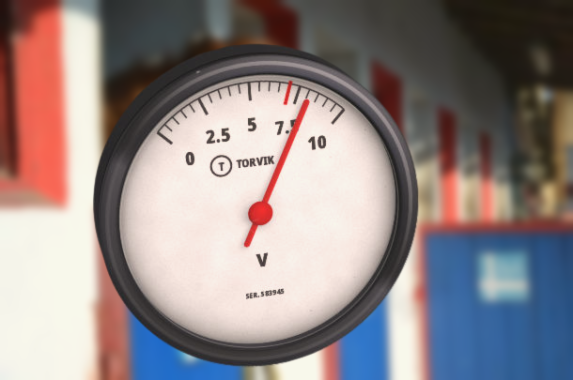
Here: 8 V
